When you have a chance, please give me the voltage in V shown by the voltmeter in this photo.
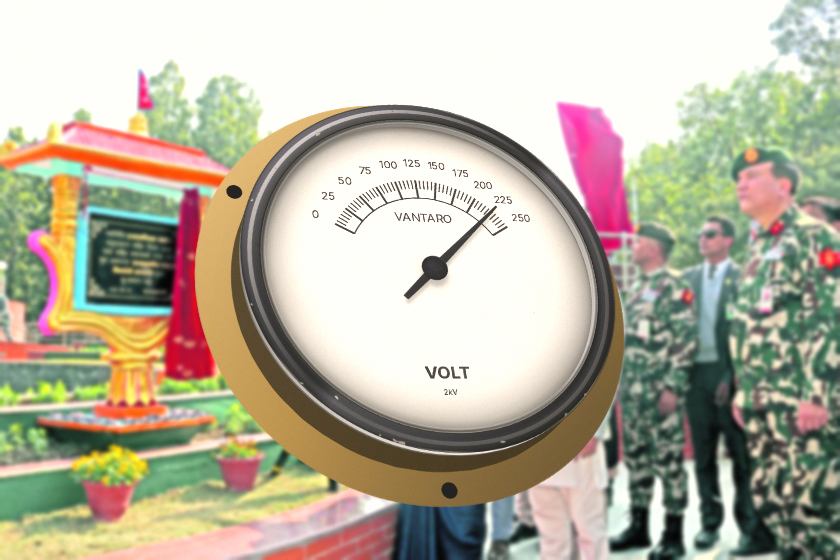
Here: 225 V
